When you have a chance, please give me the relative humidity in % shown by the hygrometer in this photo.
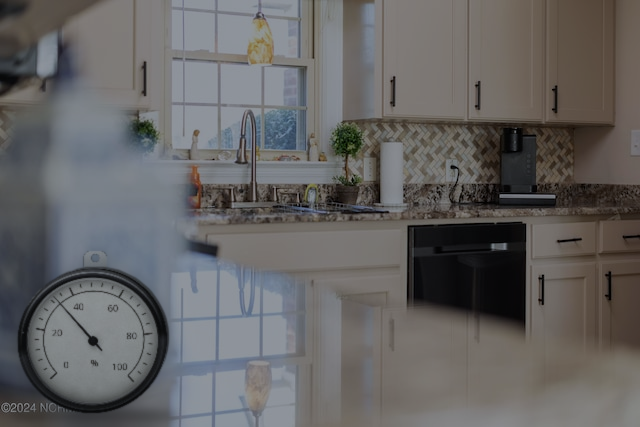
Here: 34 %
